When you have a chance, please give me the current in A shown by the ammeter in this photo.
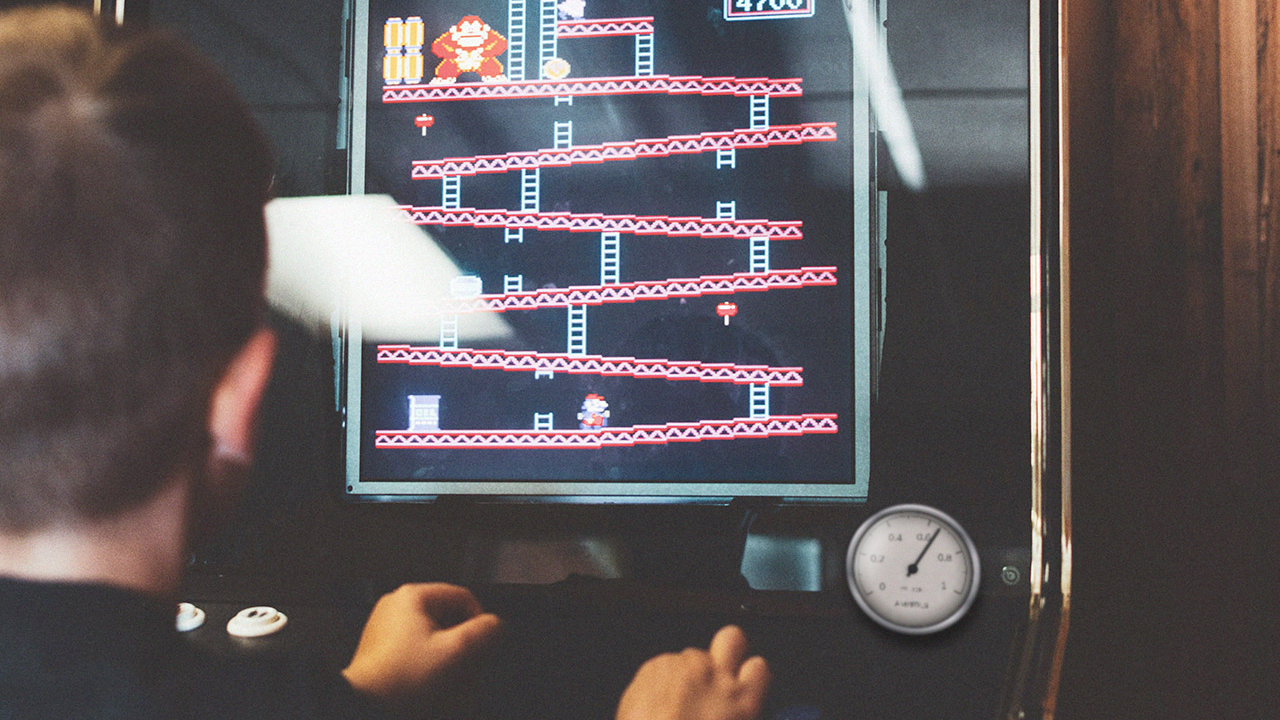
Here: 0.65 A
